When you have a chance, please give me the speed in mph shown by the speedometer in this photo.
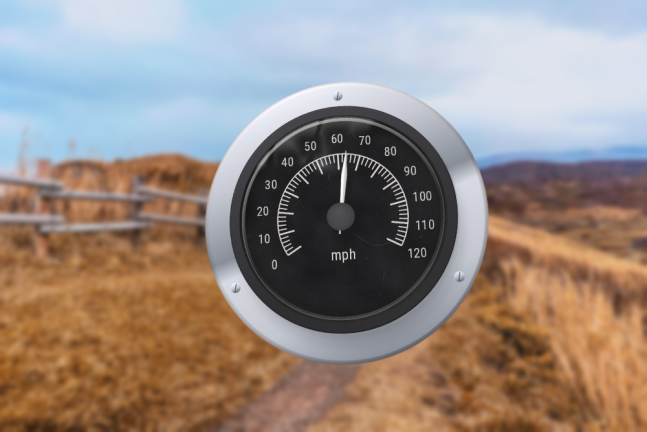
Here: 64 mph
